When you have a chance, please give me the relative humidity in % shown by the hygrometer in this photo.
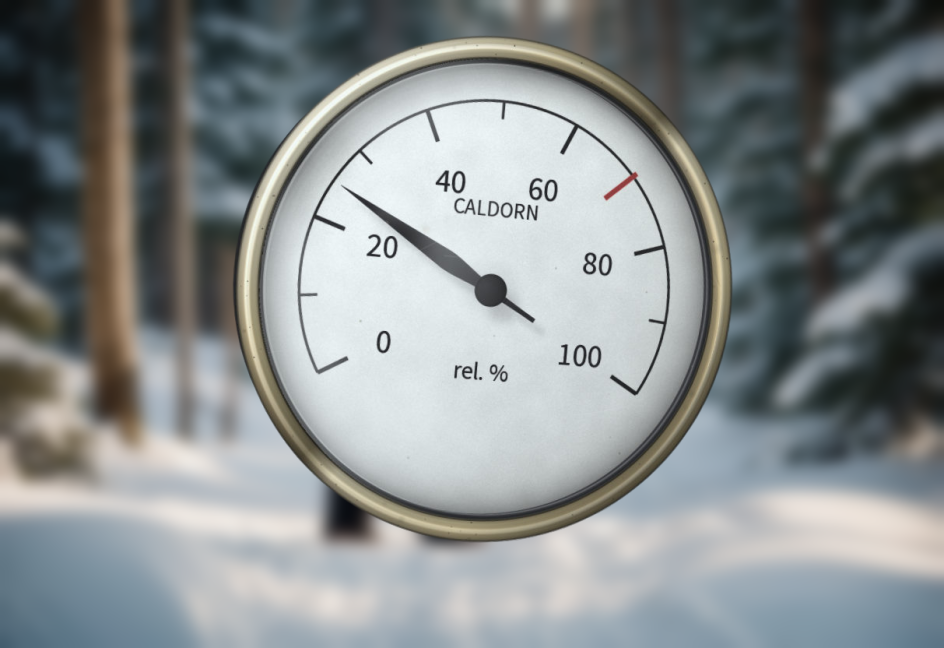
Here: 25 %
